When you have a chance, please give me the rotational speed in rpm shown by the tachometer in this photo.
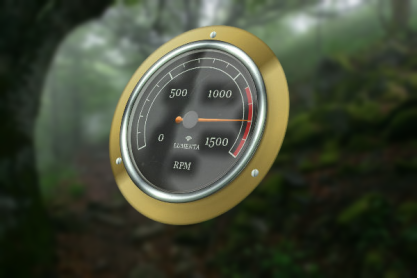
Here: 1300 rpm
